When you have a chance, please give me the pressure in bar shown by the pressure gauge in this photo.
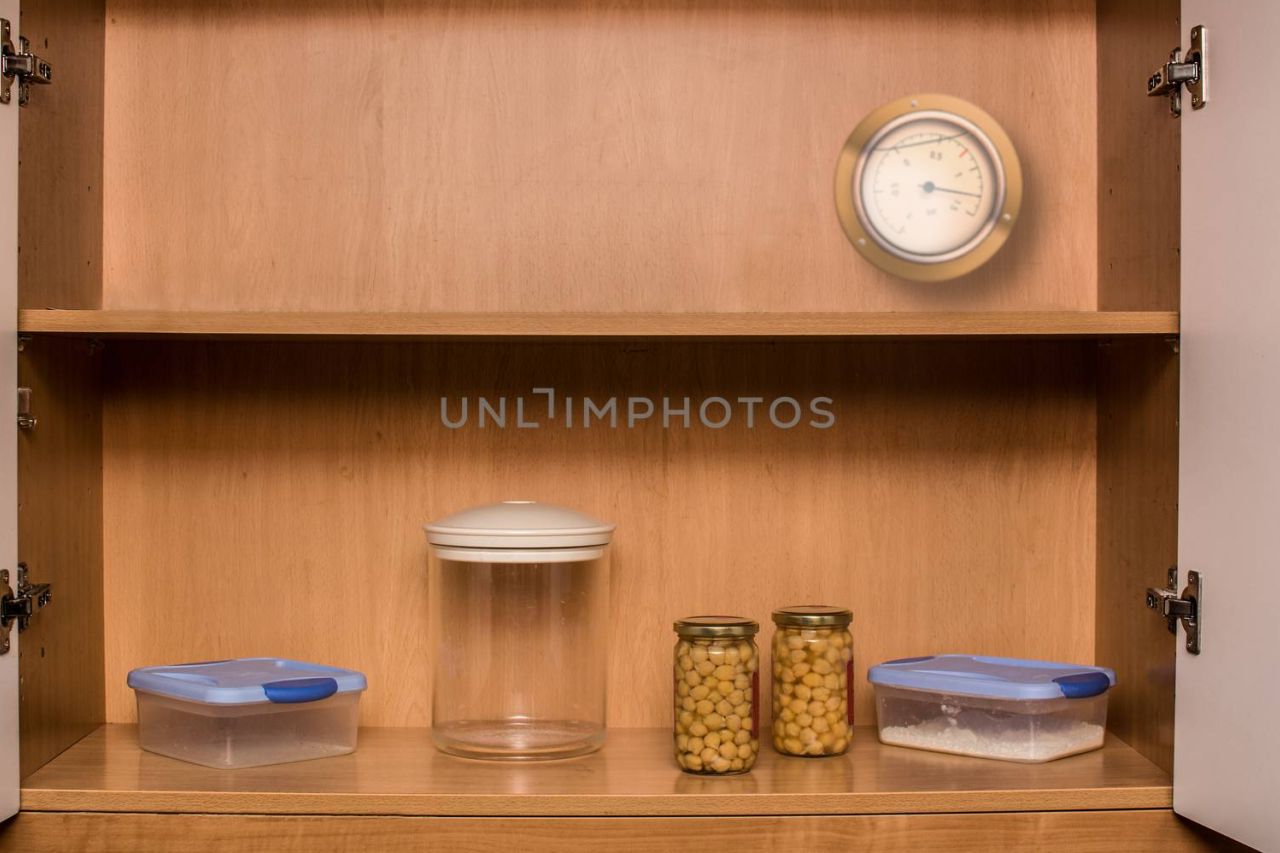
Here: 1.3 bar
